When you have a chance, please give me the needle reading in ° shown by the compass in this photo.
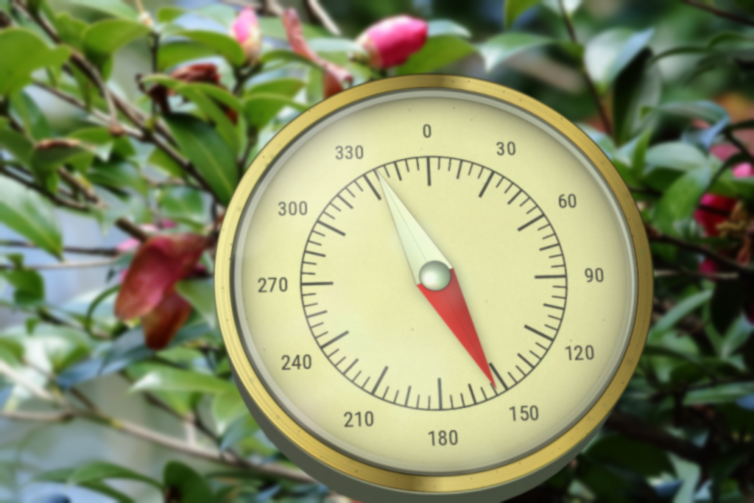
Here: 155 °
